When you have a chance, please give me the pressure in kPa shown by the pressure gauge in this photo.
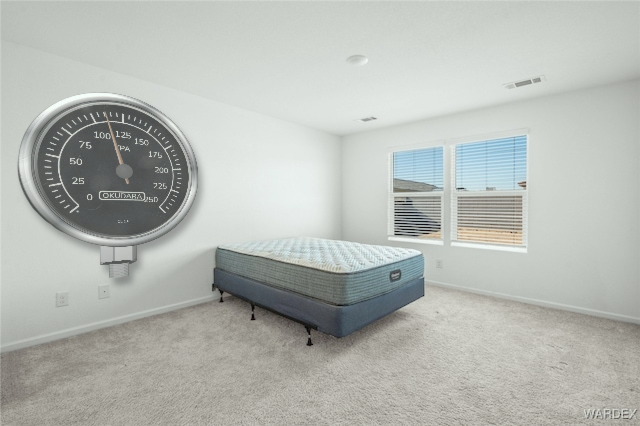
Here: 110 kPa
